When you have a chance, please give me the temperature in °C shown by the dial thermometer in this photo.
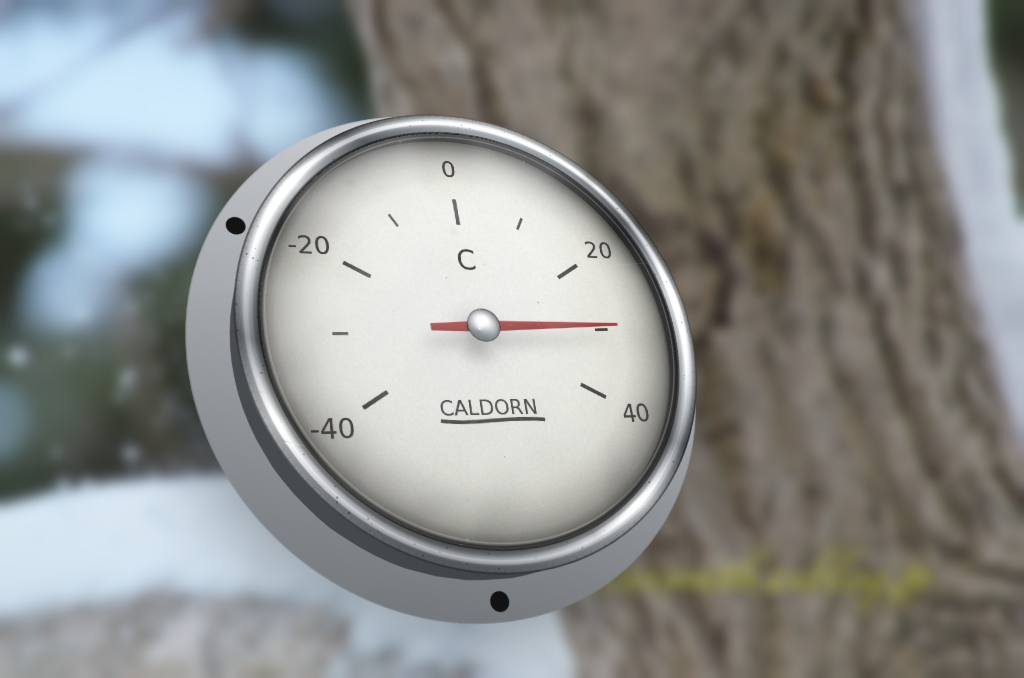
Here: 30 °C
